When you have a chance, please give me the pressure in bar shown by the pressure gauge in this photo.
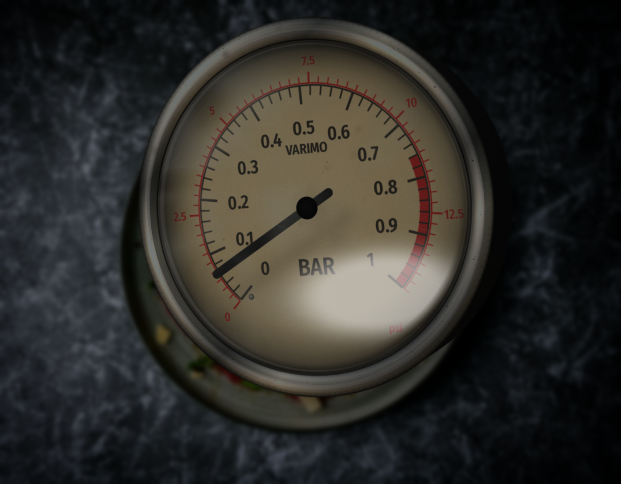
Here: 0.06 bar
